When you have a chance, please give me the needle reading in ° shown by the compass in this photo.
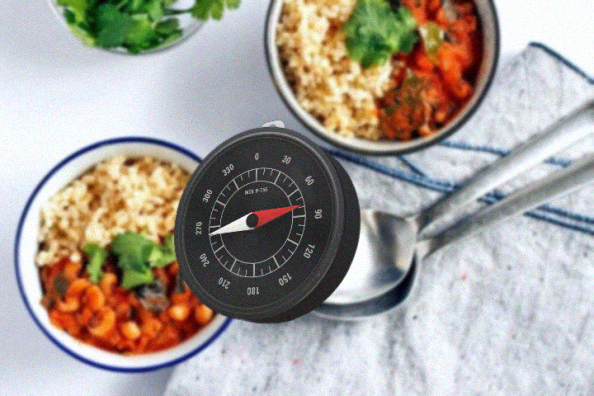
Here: 80 °
